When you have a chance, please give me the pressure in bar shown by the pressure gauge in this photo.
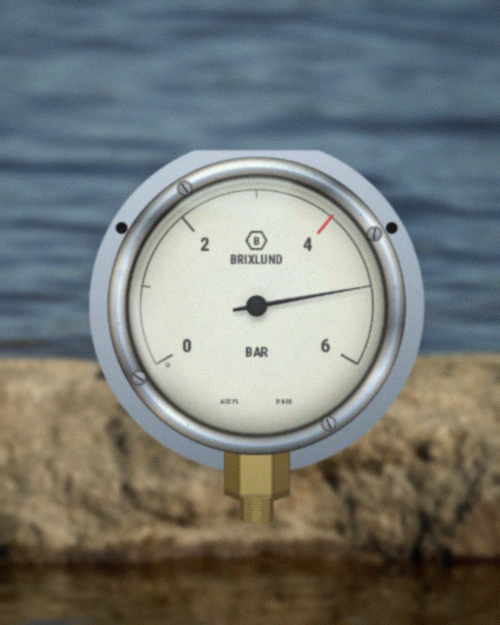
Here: 5 bar
